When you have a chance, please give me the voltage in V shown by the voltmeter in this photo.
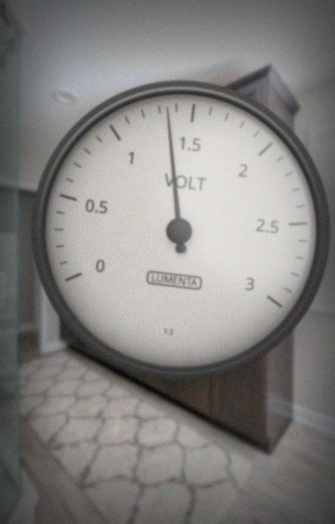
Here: 1.35 V
